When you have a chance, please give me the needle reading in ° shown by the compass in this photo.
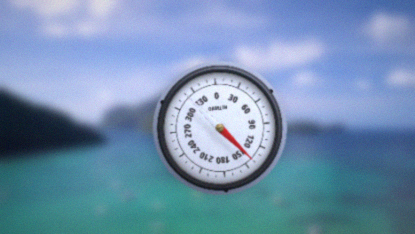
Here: 140 °
